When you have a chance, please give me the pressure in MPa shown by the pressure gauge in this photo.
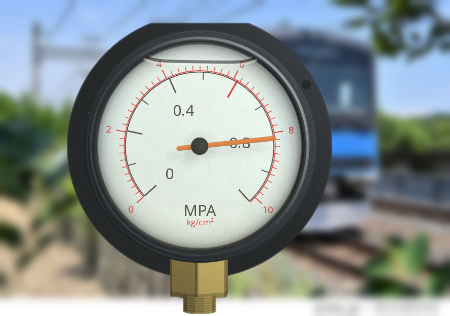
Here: 0.8 MPa
